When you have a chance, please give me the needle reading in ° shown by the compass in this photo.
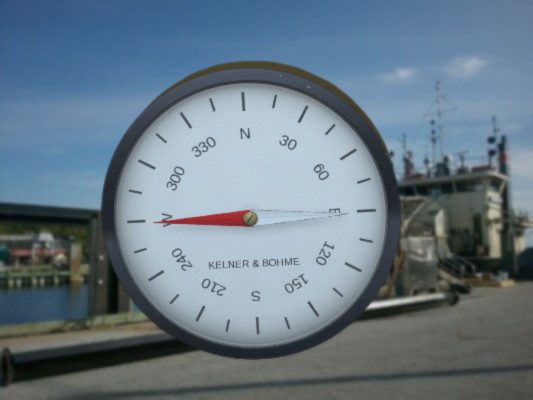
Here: 270 °
